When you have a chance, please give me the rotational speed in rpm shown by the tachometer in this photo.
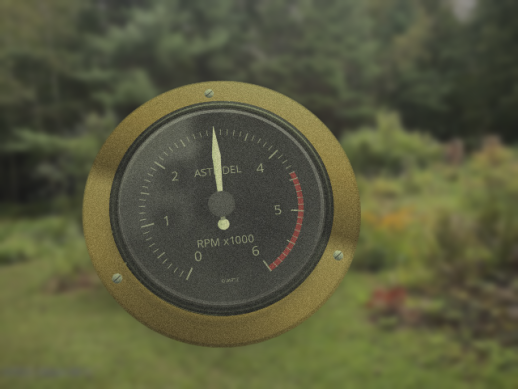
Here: 3000 rpm
